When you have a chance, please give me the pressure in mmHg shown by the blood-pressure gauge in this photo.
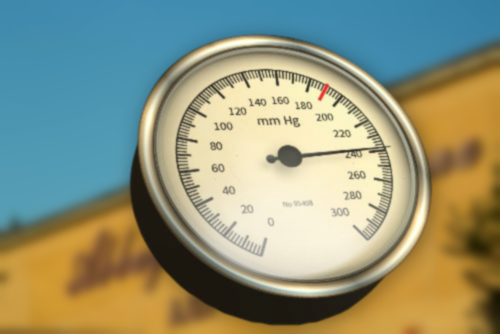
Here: 240 mmHg
